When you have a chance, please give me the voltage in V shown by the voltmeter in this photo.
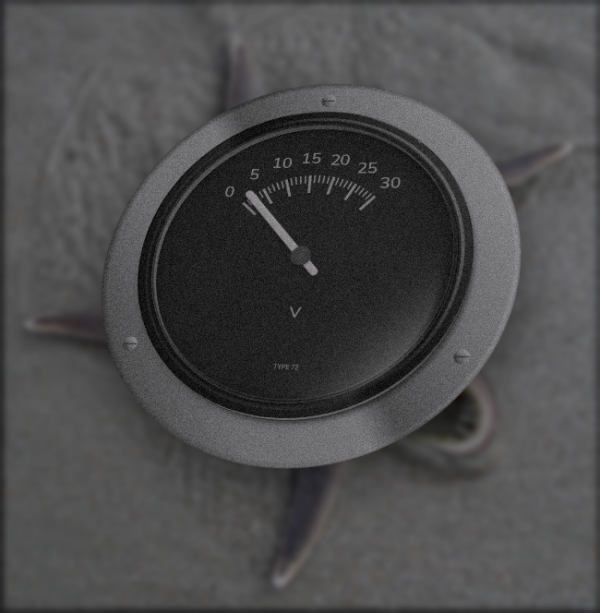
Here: 2 V
